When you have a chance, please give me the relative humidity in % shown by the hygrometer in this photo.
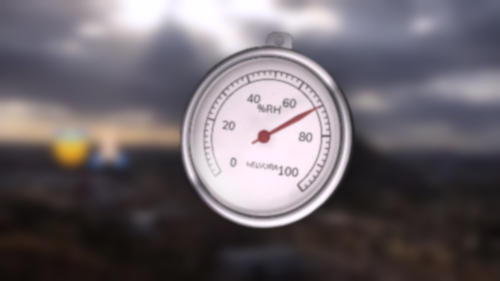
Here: 70 %
